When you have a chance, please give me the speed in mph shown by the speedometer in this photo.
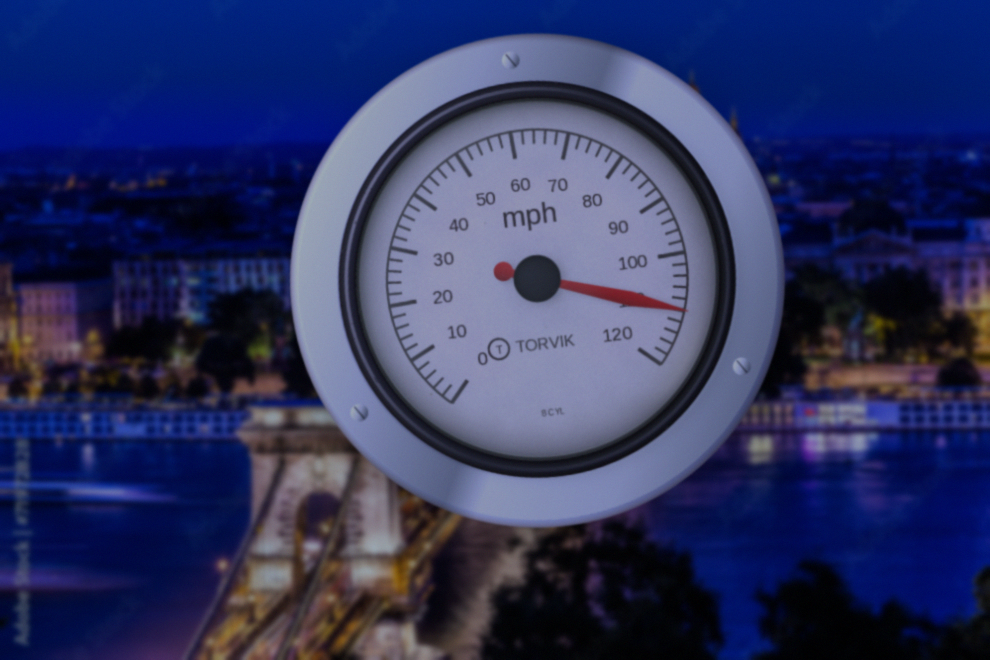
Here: 110 mph
